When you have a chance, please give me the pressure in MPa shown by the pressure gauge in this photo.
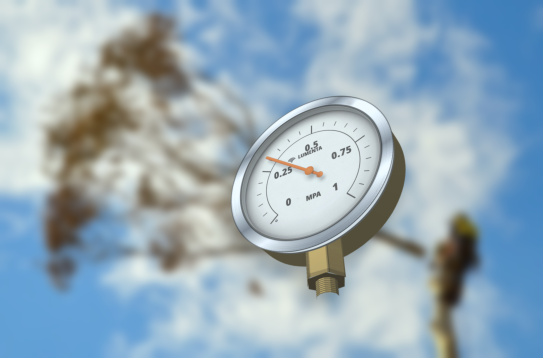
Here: 0.3 MPa
